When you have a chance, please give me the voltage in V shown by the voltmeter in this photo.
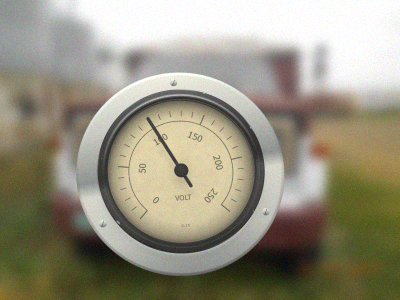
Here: 100 V
